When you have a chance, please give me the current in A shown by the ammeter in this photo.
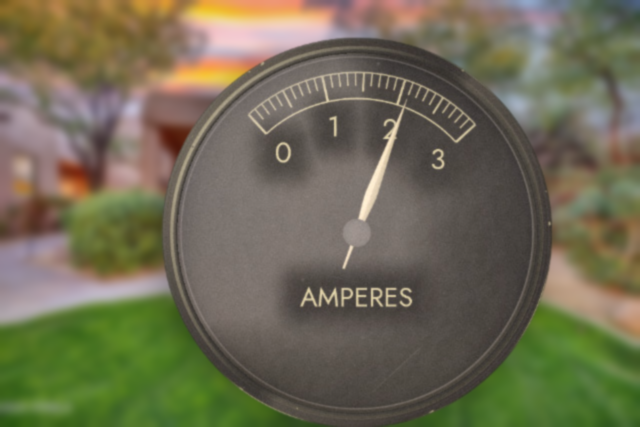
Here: 2.1 A
